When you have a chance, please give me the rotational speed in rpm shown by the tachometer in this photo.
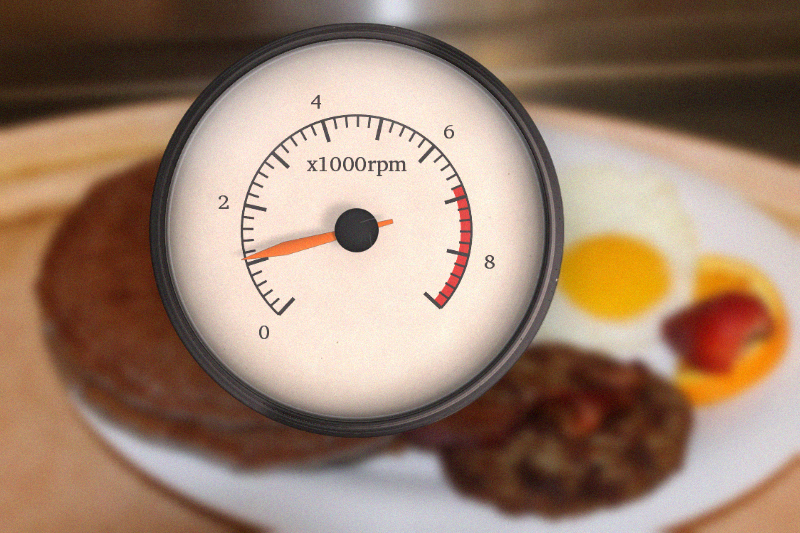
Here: 1100 rpm
